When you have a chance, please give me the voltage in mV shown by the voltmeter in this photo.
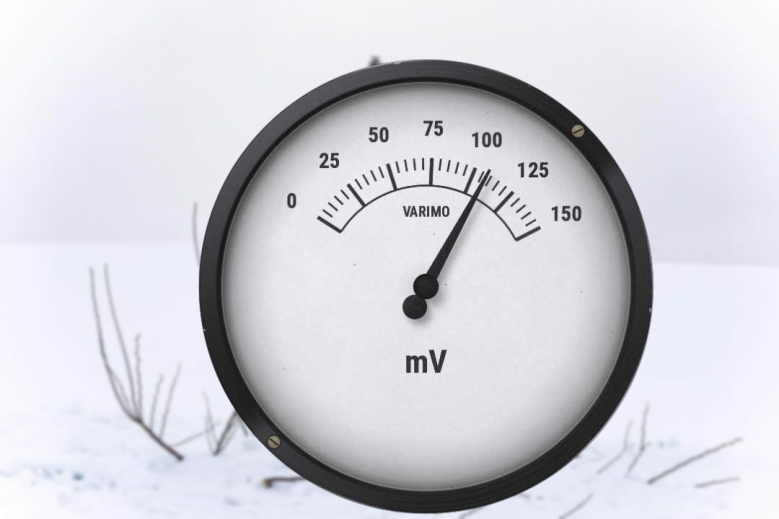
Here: 107.5 mV
